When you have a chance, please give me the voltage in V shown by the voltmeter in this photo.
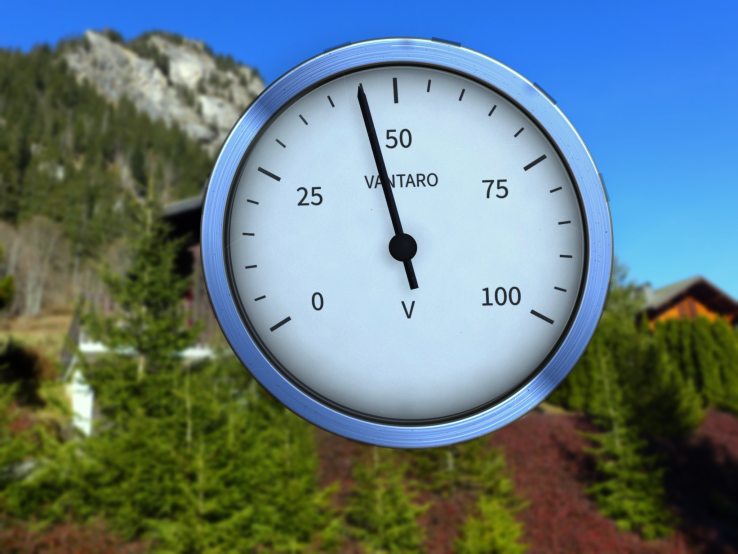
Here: 45 V
